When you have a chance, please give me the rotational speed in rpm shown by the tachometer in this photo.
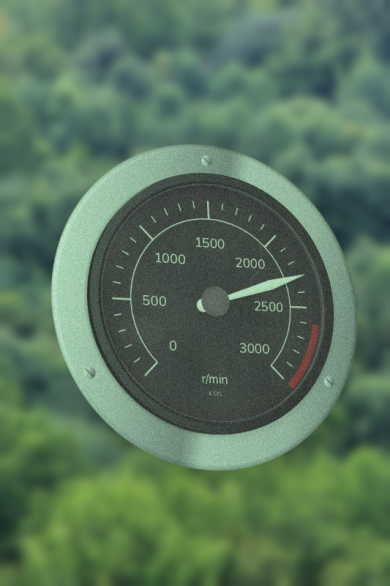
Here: 2300 rpm
